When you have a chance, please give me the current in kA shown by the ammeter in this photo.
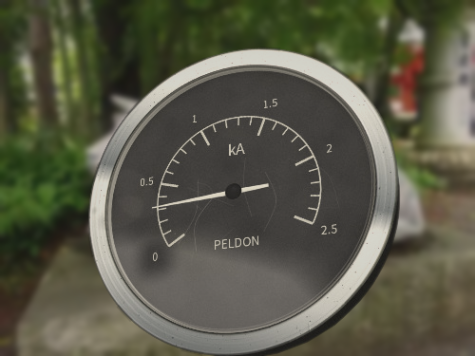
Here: 0.3 kA
